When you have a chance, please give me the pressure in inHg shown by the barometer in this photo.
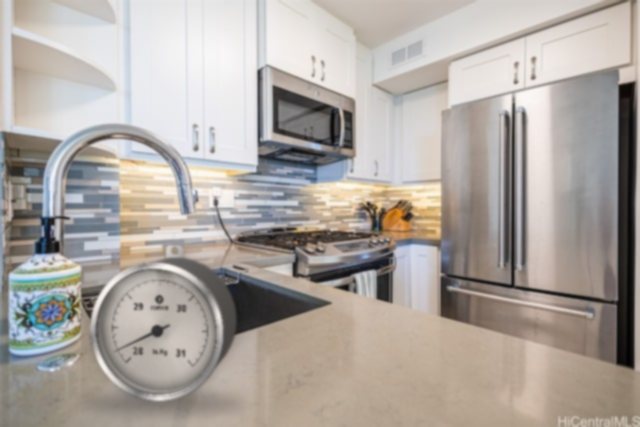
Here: 28.2 inHg
